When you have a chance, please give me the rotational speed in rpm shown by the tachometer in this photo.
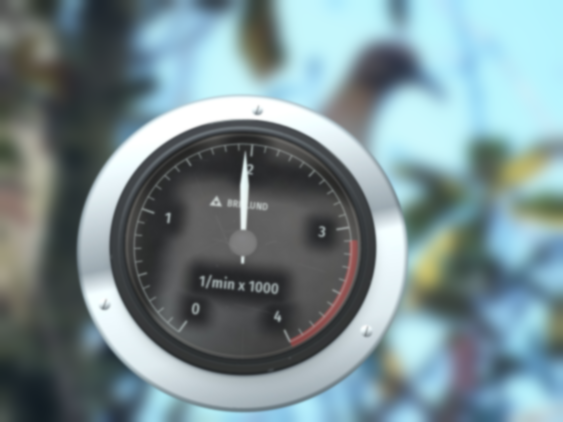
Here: 1950 rpm
